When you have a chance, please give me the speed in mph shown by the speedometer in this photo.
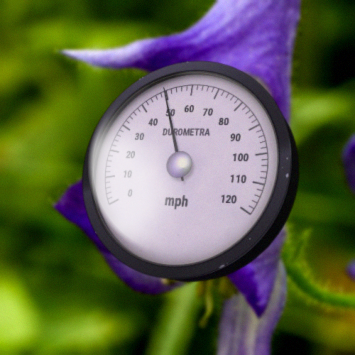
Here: 50 mph
